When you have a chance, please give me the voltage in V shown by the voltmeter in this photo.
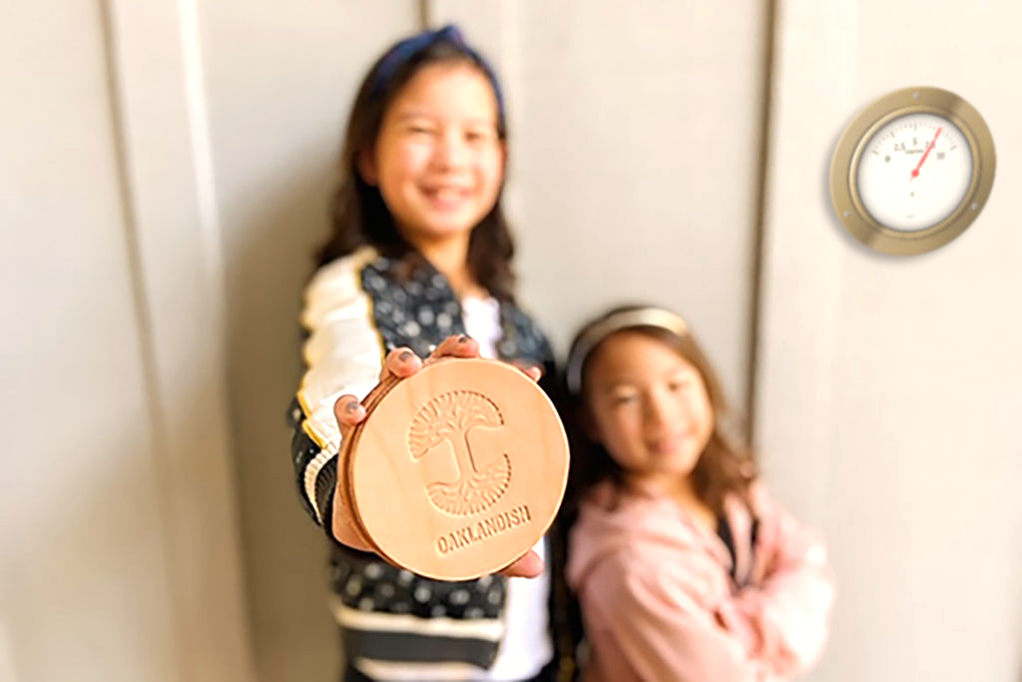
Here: 7.5 V
